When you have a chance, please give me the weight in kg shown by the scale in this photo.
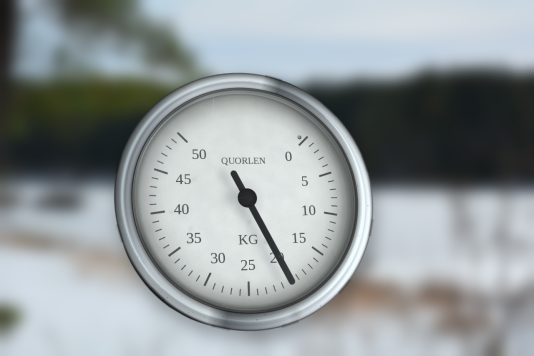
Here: 20 kg
